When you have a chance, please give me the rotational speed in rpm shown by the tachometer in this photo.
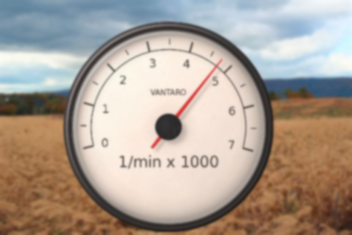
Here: 4750 rpm
